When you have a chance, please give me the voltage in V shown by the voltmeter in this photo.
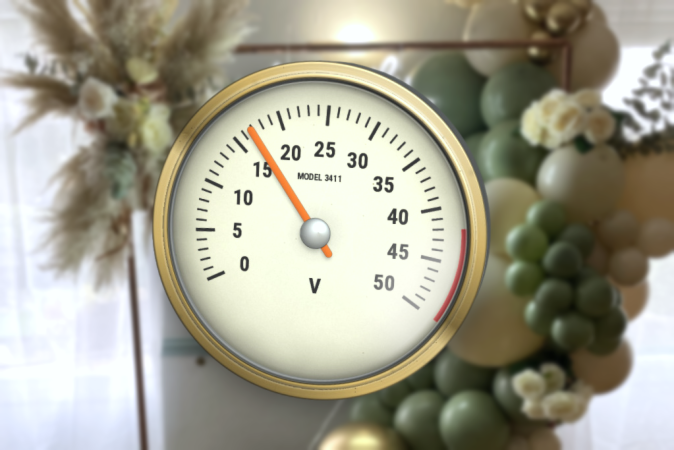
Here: 17 V
